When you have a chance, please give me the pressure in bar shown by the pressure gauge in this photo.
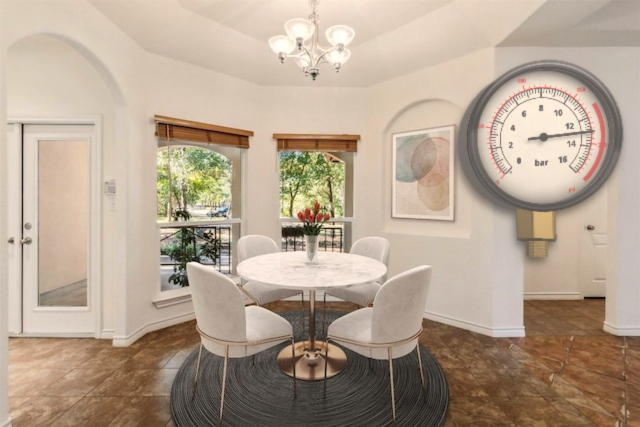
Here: 13 bar
